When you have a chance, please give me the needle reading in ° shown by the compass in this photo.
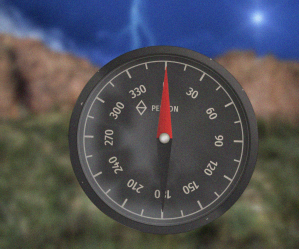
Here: 0 °
